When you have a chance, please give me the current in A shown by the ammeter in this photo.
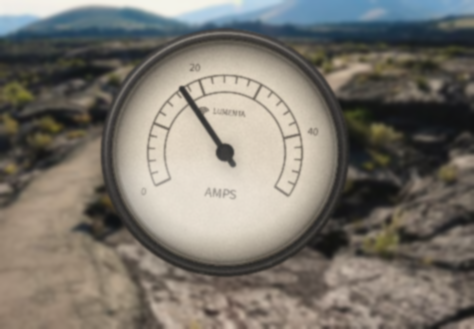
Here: 17 A
